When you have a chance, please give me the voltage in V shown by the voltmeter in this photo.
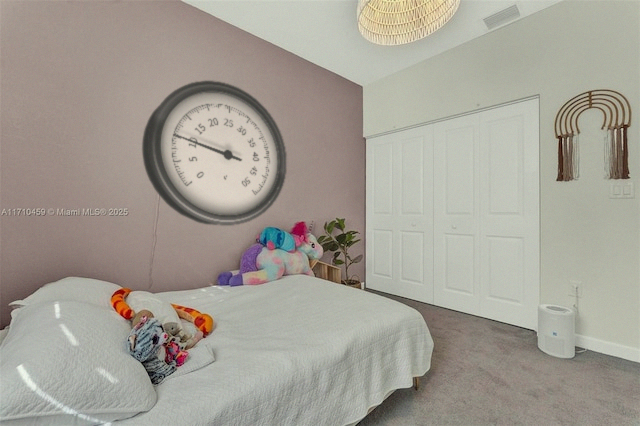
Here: 10 V
